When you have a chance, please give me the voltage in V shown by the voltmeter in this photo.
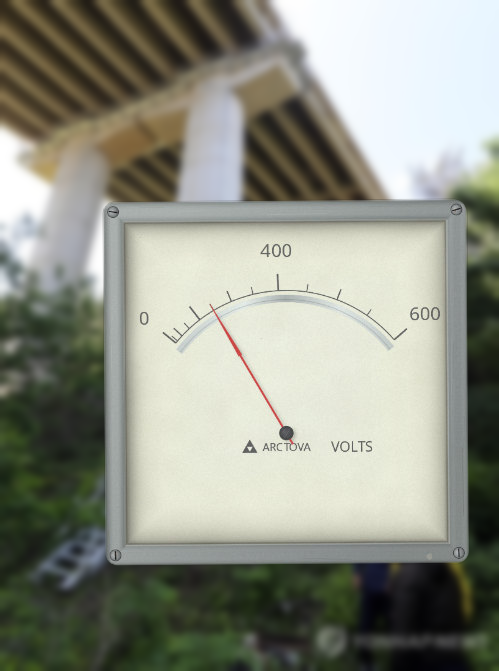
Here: 250 V
